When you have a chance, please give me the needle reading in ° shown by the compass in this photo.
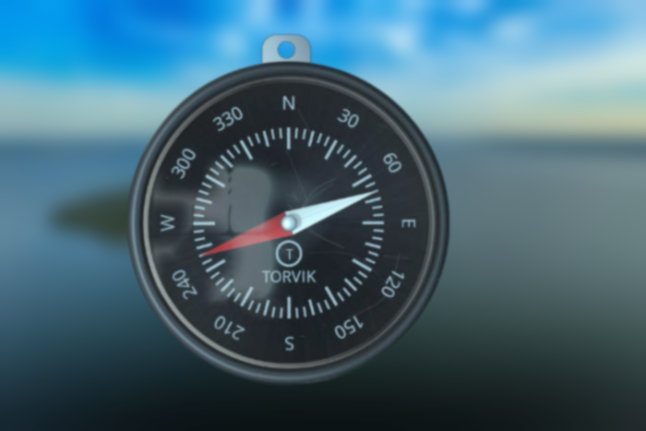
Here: 250 °
